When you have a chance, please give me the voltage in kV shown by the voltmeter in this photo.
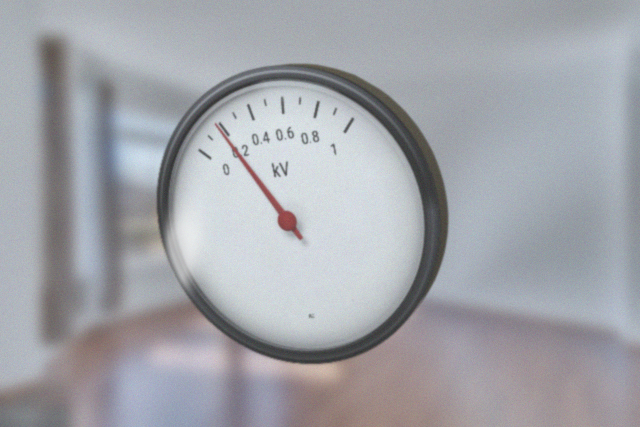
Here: 0.2 kV
